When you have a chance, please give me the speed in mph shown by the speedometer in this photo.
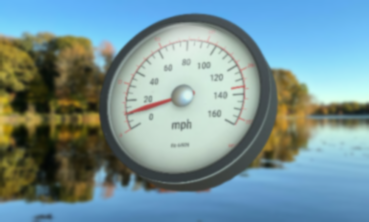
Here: 10 mph
